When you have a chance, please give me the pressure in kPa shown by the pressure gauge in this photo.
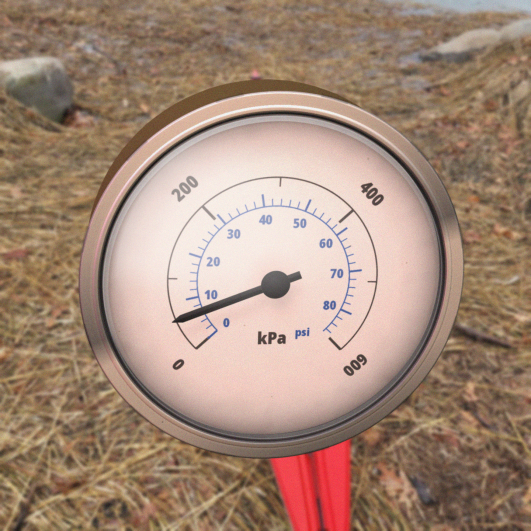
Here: 50 kPa
